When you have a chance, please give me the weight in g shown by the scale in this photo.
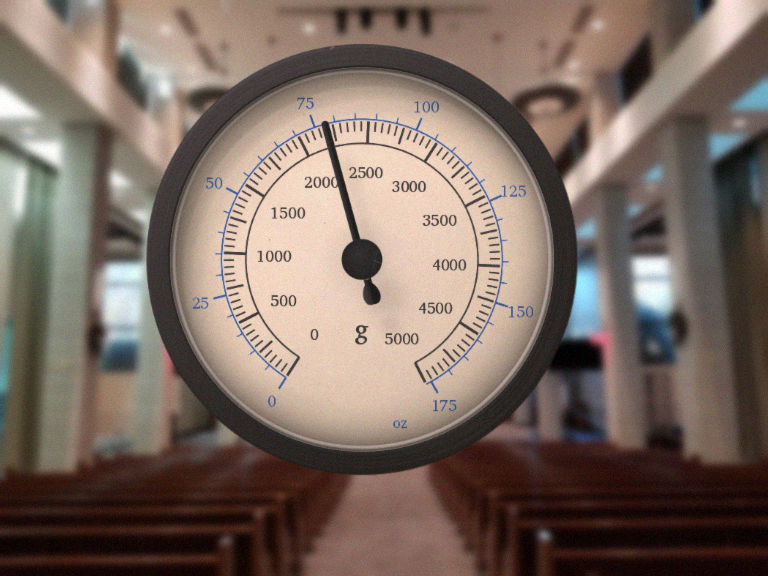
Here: 2200 g
